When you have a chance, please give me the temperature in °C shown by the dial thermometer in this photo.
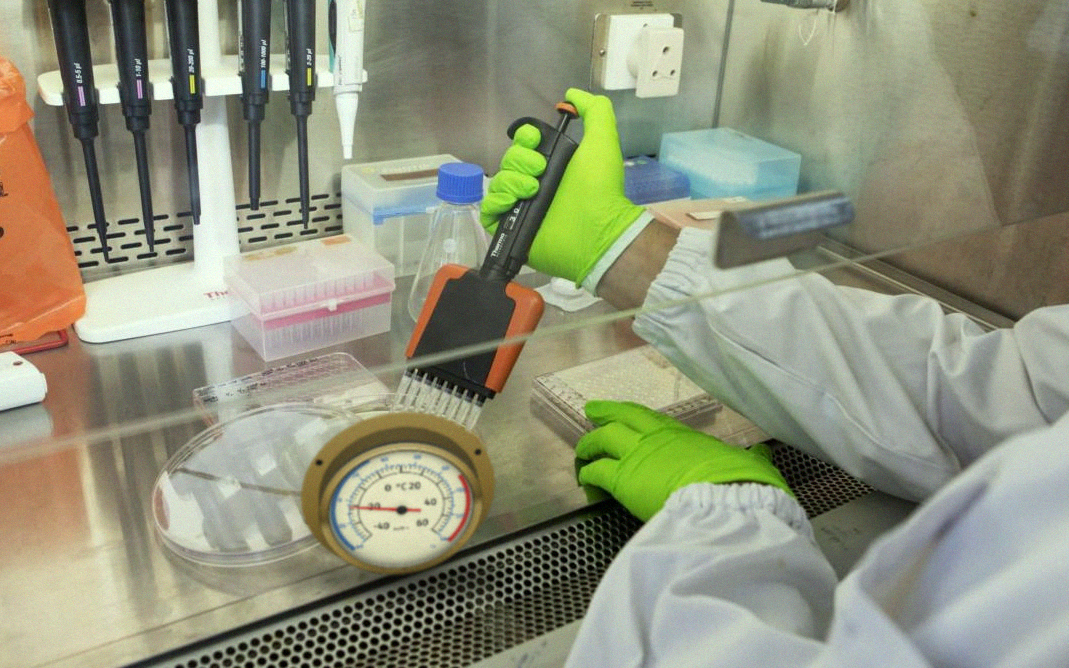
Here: -20 °C
